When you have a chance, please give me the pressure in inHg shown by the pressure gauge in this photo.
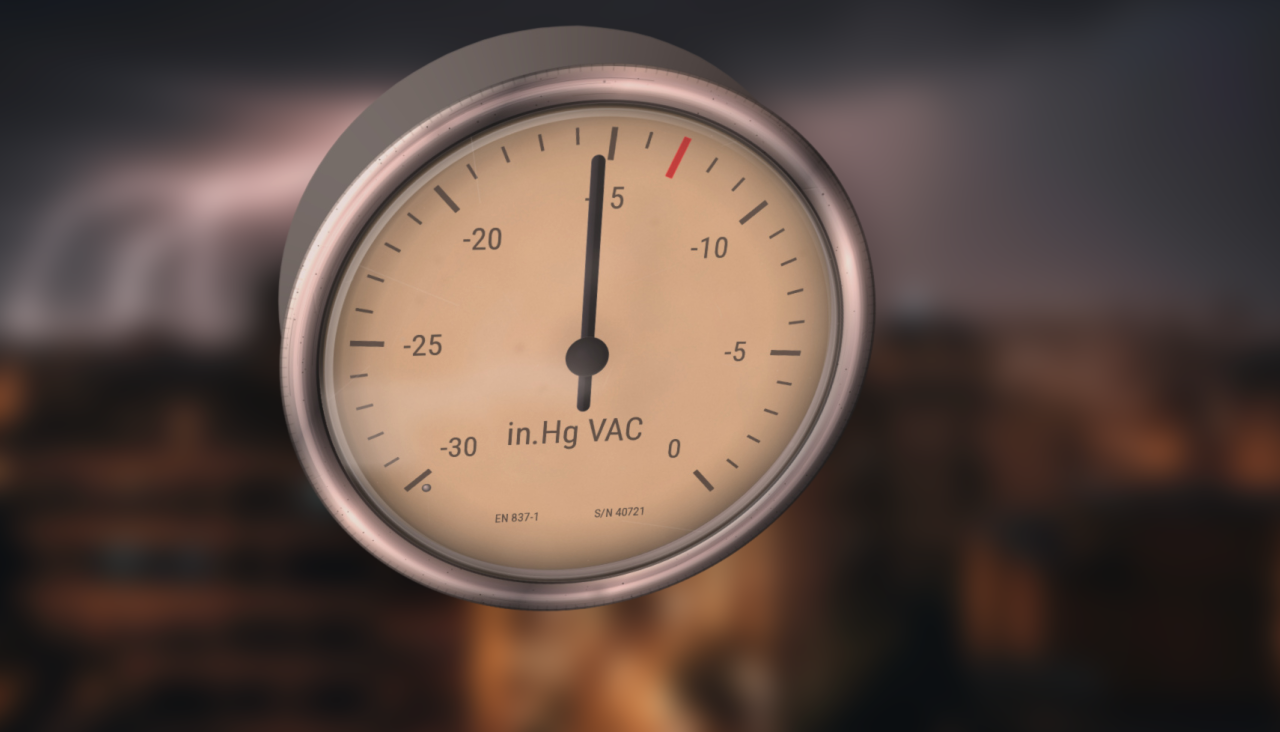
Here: -15.5 inHg
